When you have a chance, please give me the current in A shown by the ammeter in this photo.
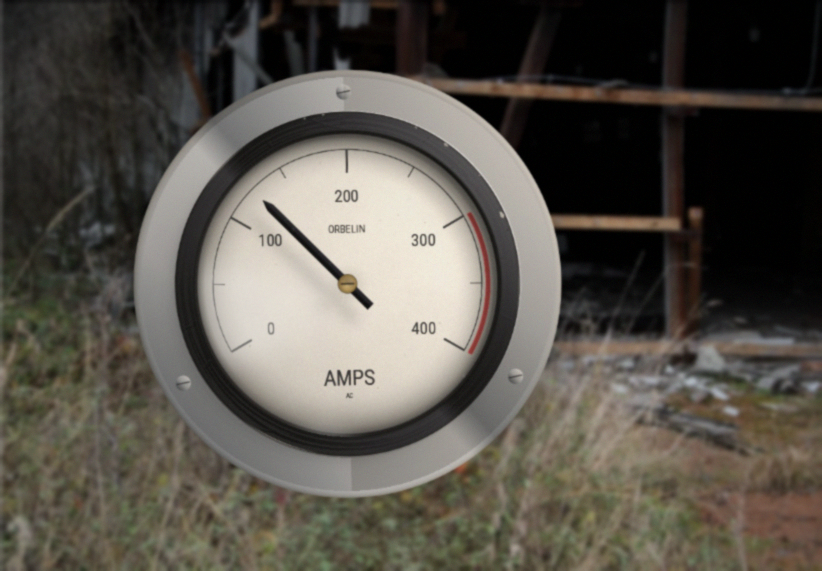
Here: 125 A
